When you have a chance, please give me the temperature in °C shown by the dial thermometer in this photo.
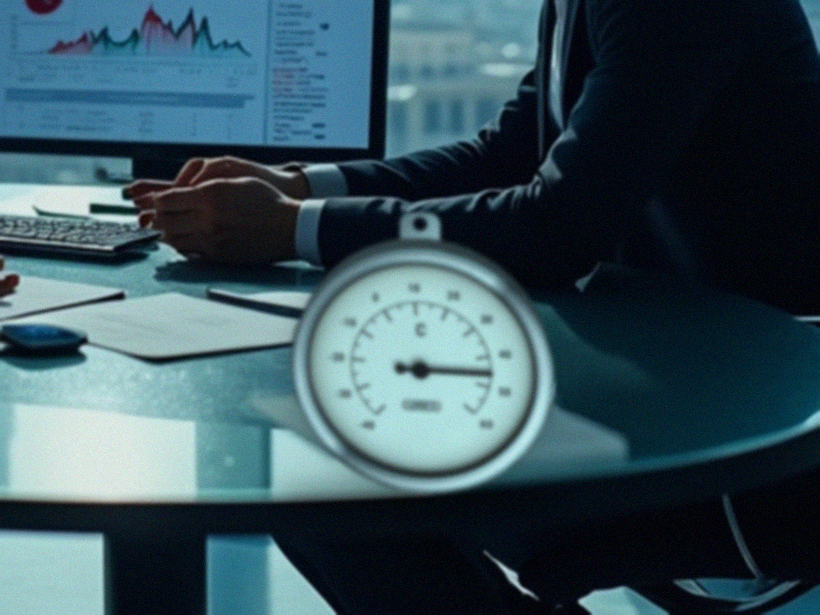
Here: 45 °C
